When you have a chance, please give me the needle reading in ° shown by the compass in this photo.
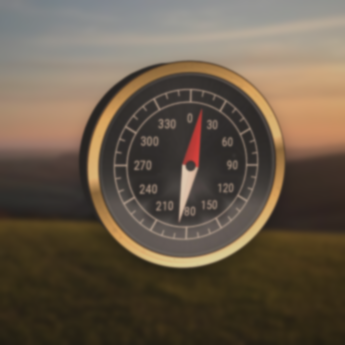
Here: 10 °
